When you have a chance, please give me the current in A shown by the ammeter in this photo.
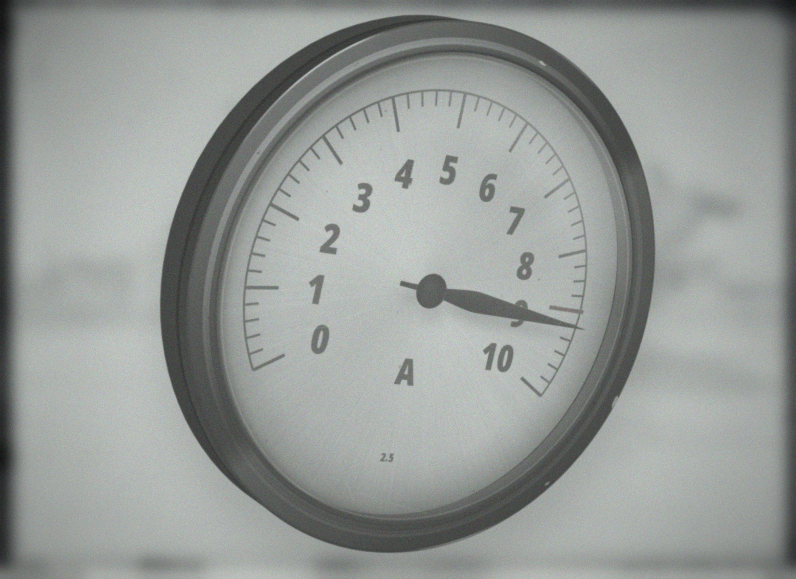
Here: 9 A
